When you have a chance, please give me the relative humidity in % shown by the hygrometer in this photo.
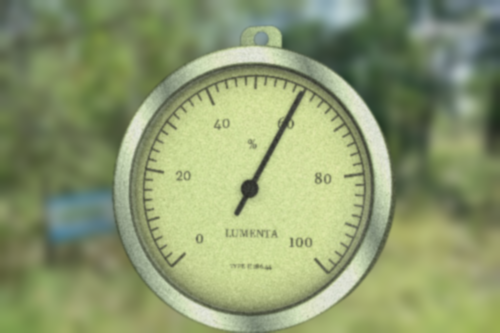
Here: 60 %
